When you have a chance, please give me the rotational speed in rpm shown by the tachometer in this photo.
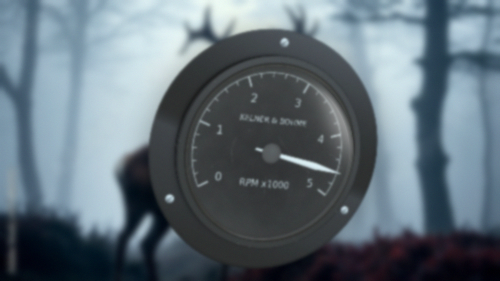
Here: 4600 rpm
